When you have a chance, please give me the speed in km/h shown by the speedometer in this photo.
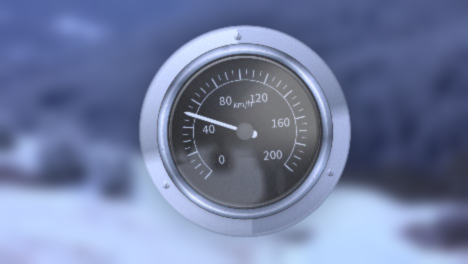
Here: 50 km/h
